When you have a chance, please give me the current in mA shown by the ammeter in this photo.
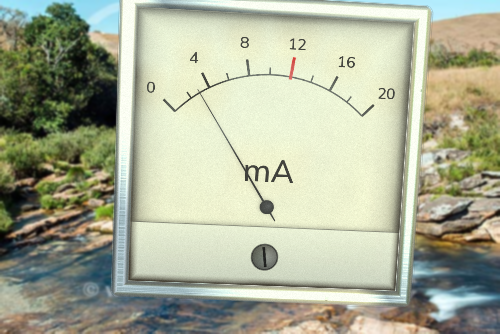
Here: 3 mA
